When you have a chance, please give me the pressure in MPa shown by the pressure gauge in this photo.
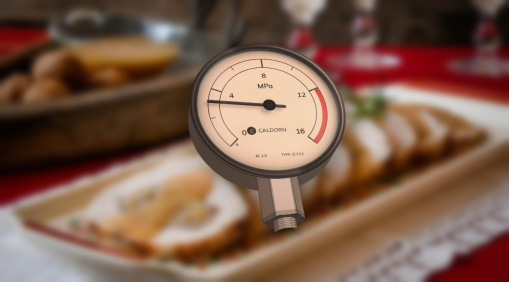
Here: 3 MPa
